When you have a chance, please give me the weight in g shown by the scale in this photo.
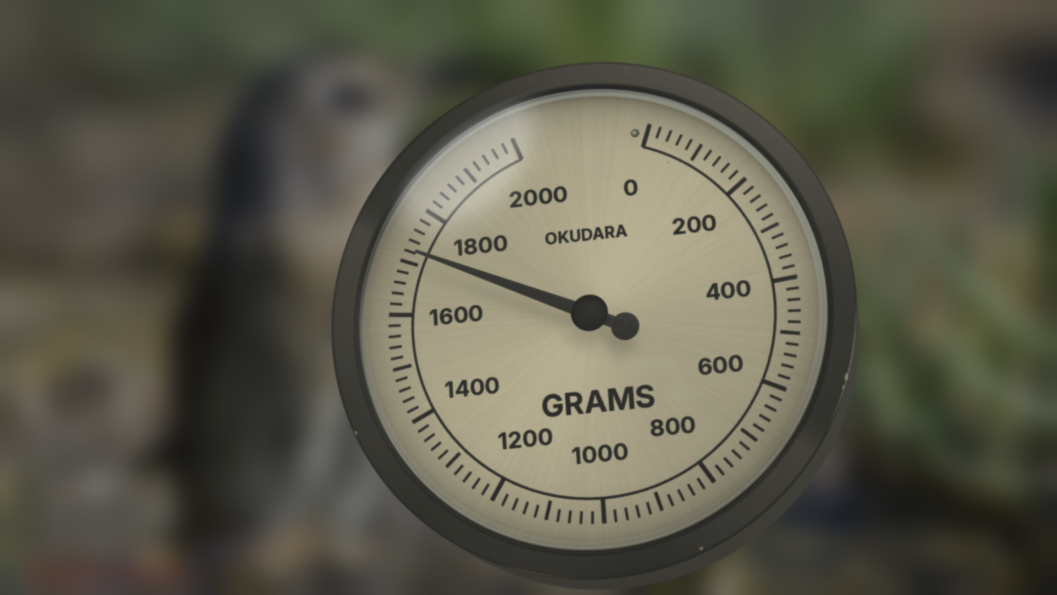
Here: 1720 g
